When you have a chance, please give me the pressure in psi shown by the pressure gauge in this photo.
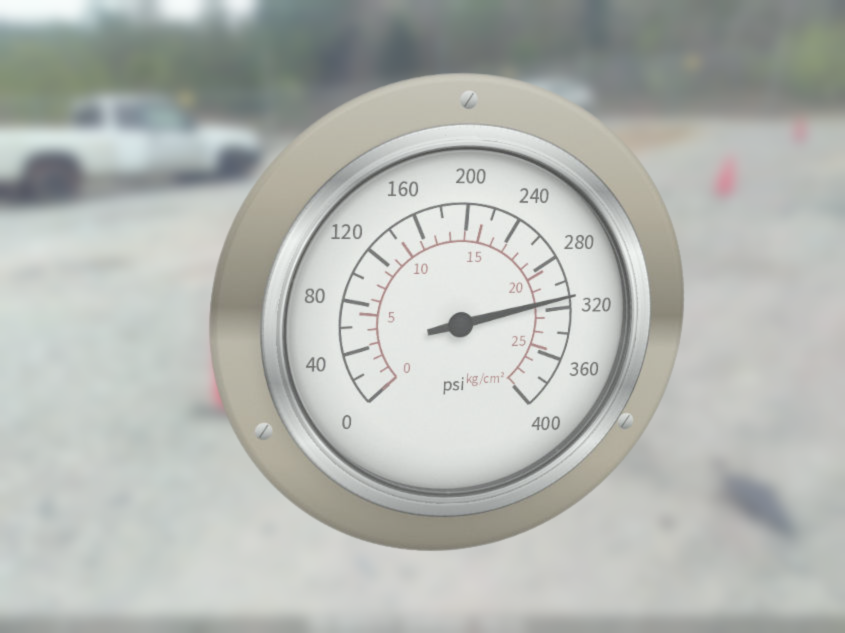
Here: 310 psi
